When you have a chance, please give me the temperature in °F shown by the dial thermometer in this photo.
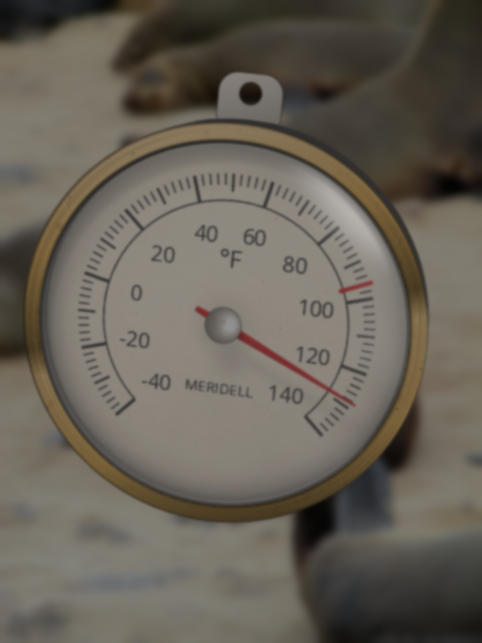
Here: 128 °F
